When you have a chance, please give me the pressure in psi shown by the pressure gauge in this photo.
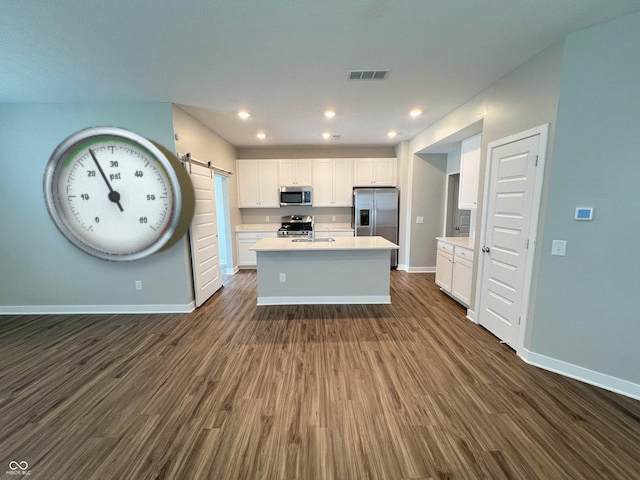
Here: 25 psi
